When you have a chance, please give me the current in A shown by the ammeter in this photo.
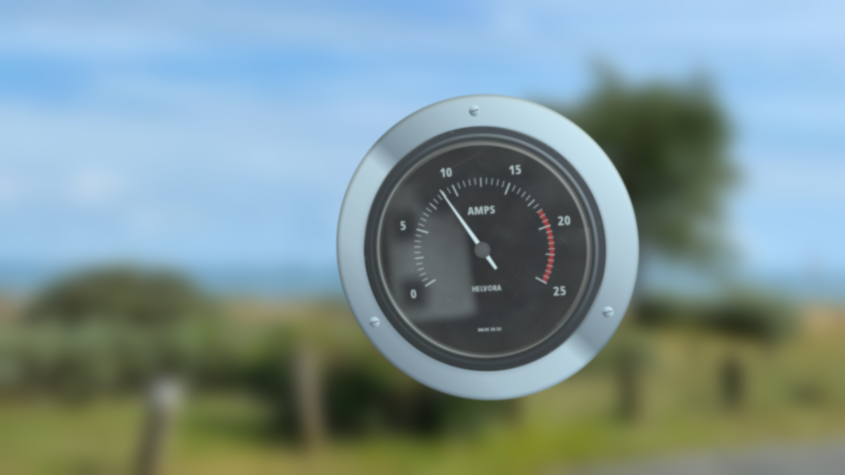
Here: 9 A
